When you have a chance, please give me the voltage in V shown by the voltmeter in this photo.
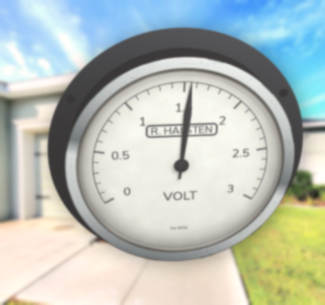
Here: 1.55 V
